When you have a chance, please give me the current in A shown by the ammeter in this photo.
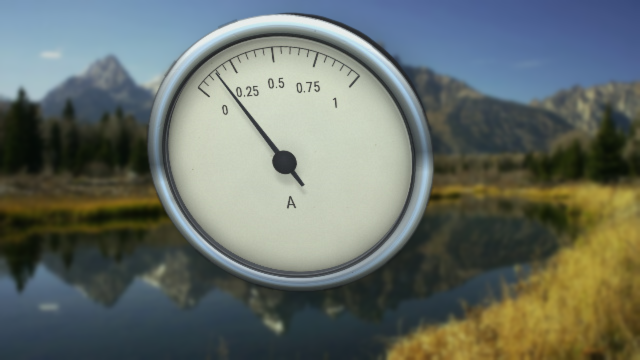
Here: 0.15 A
